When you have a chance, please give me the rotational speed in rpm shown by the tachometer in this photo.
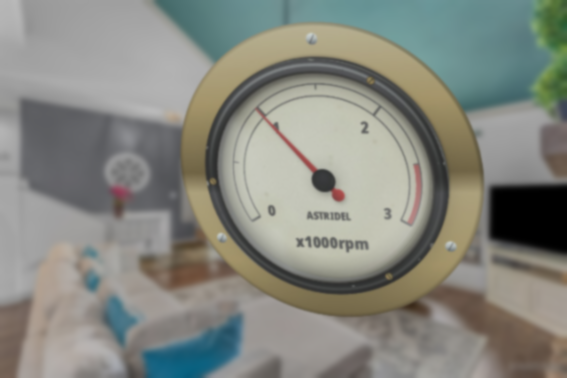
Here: 1000 rpm
